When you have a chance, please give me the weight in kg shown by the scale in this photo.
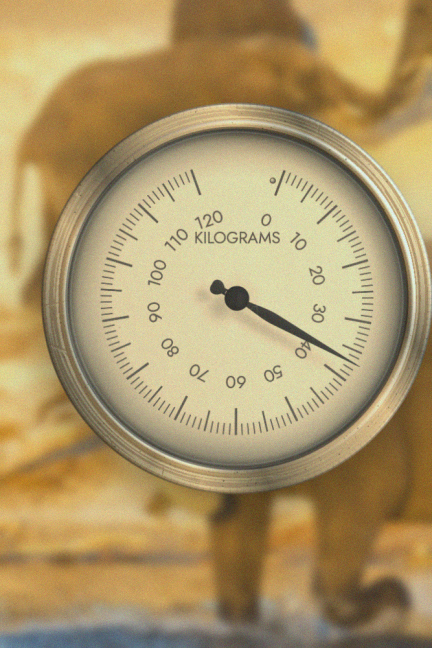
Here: 37 kg
